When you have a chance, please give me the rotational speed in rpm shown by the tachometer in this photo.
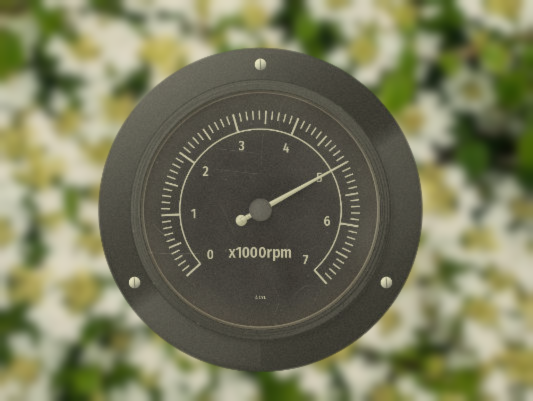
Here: 5000 rpm
